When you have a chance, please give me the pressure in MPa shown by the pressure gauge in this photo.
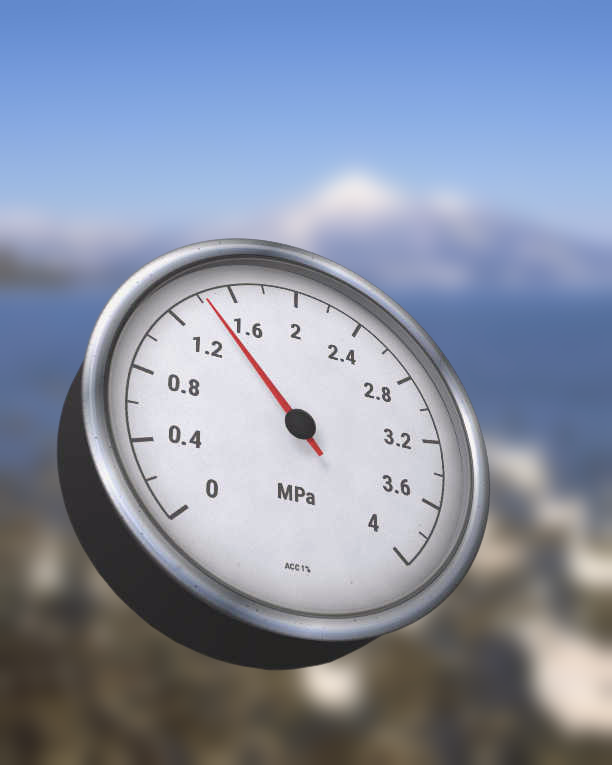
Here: 1.4 MPa
